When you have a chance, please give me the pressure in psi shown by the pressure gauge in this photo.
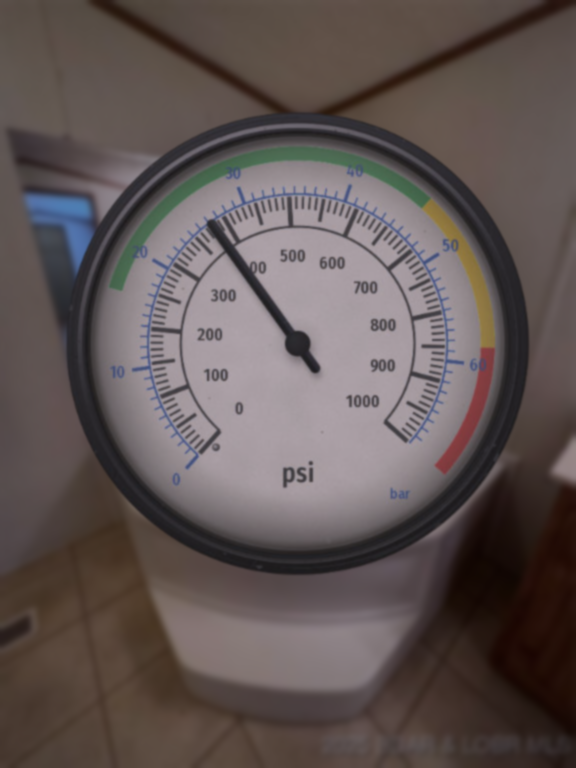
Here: 380 psi
